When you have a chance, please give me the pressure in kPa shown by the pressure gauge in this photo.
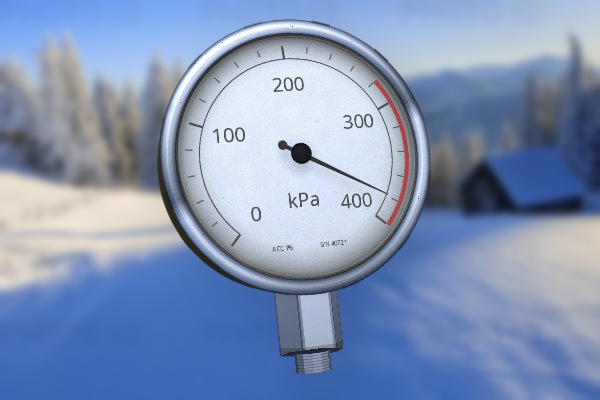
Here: 380 kPa
